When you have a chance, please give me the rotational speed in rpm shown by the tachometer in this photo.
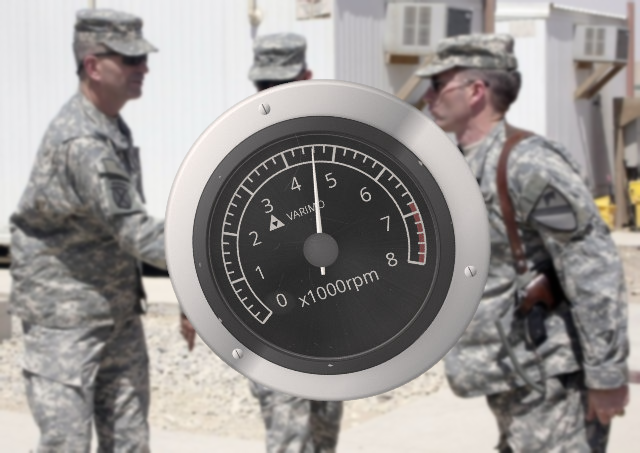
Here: 4600 rpm
